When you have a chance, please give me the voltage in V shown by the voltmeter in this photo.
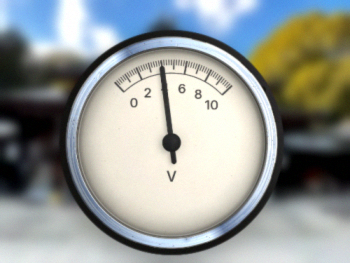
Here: 4 V
